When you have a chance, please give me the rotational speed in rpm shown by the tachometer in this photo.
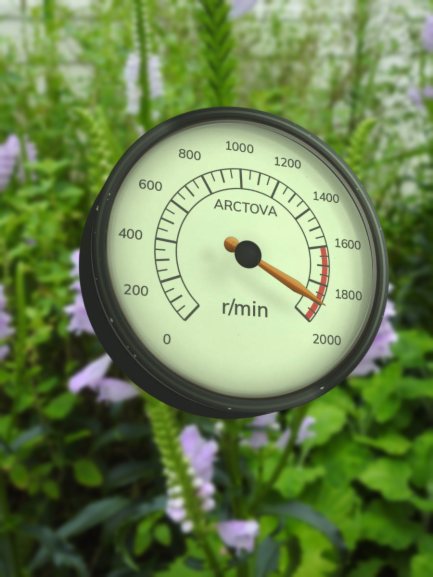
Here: 1900 rpm
